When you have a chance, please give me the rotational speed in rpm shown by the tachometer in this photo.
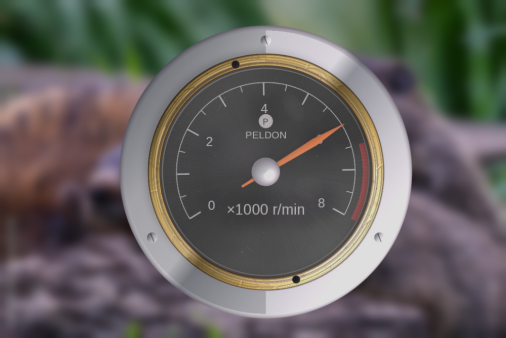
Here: 6000 rpm
